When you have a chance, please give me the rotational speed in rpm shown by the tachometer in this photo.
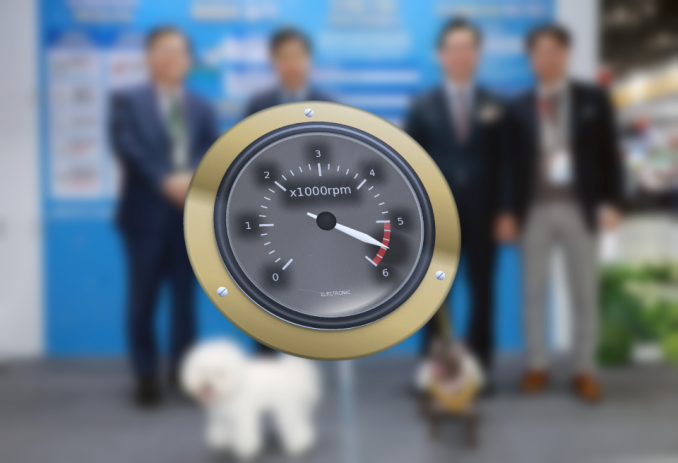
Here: 5600 rpm
